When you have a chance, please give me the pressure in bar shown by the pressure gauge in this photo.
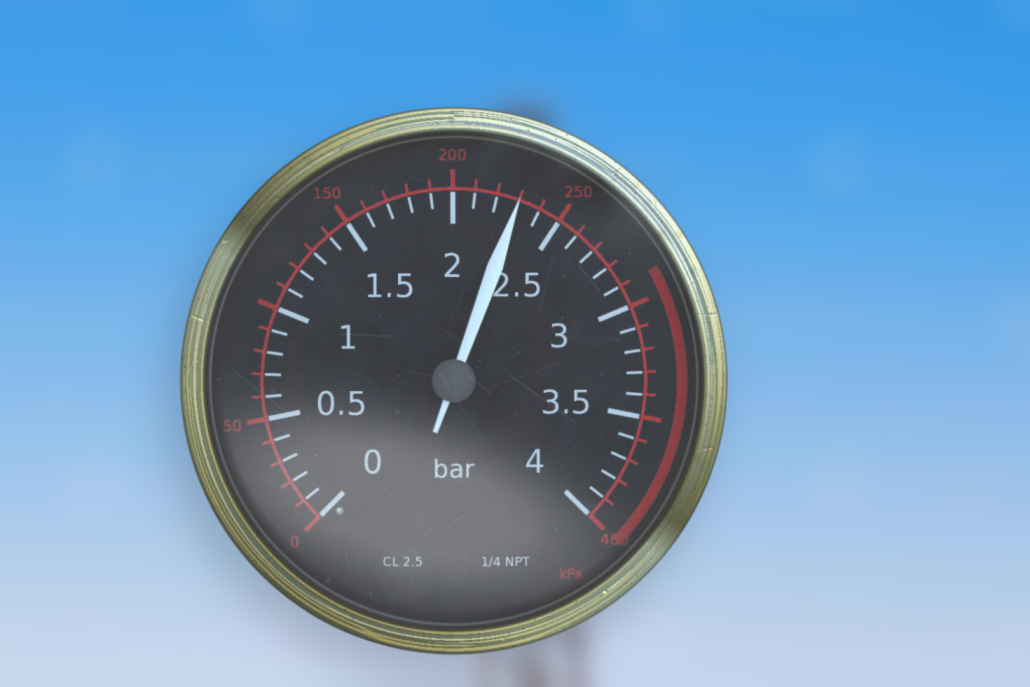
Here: 2.3 bar
